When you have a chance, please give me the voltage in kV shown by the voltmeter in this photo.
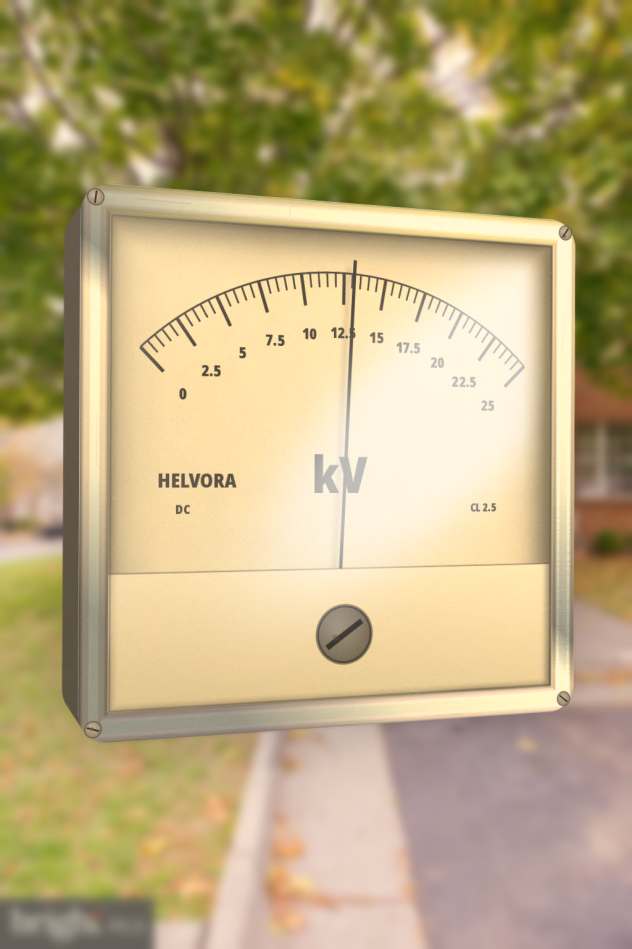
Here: 13 kV
